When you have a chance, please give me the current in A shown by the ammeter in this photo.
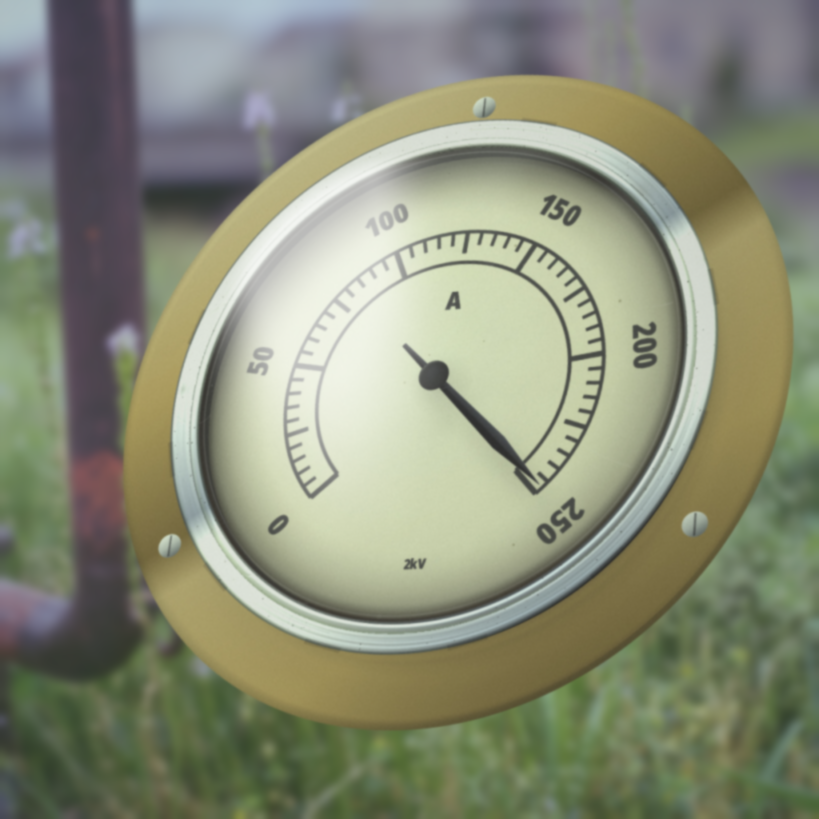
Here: 247.5 A
